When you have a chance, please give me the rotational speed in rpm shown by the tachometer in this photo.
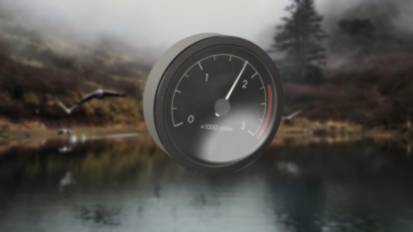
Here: 1750 rpm
